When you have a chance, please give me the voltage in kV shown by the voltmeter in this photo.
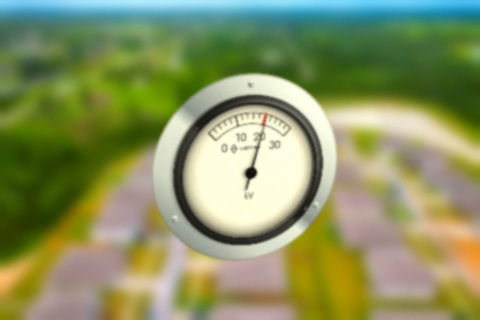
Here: 20 kV
